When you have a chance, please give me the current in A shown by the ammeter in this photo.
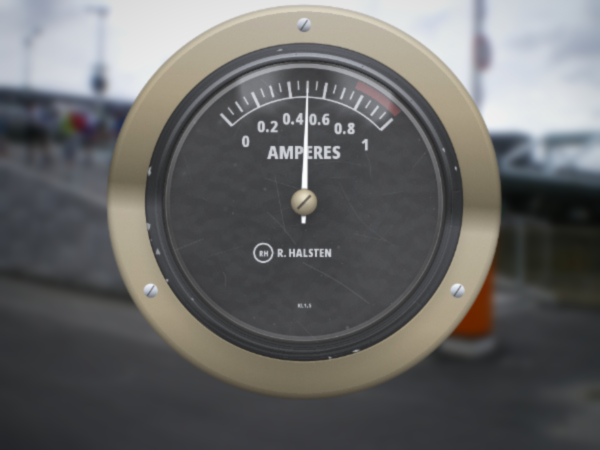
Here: 0.5 A
